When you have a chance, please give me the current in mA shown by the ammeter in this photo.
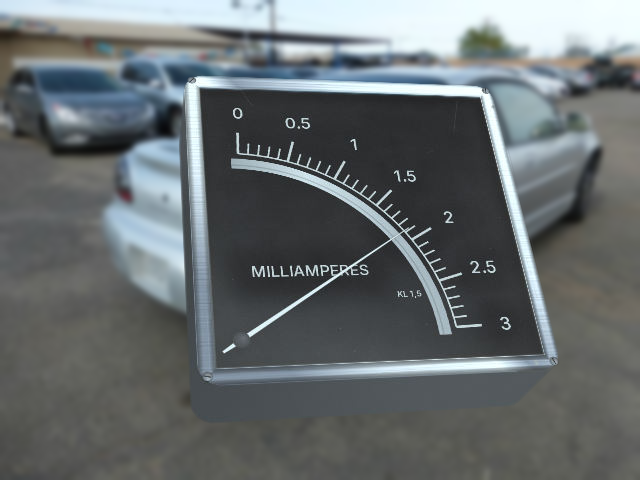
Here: 1.9 mA
